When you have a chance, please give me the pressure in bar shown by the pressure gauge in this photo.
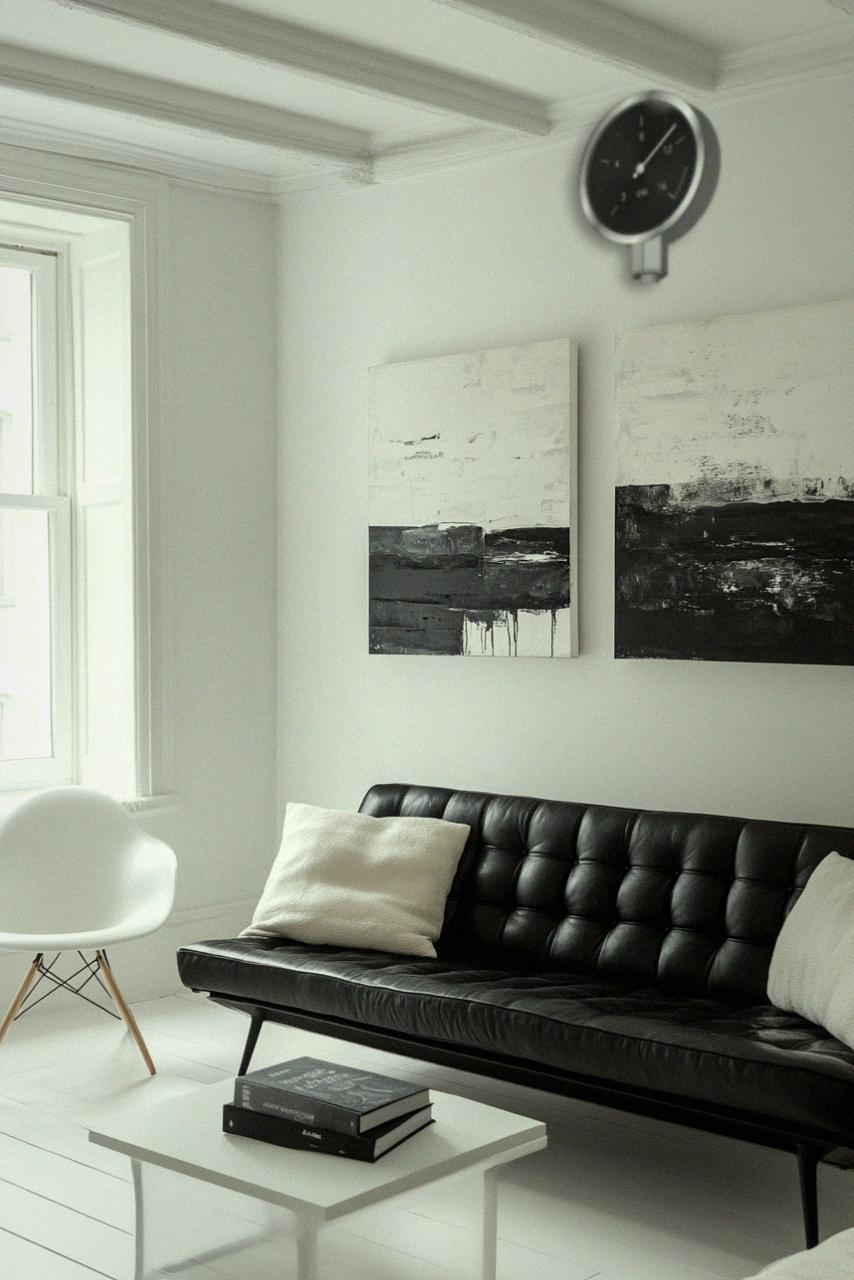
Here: 11 bar
